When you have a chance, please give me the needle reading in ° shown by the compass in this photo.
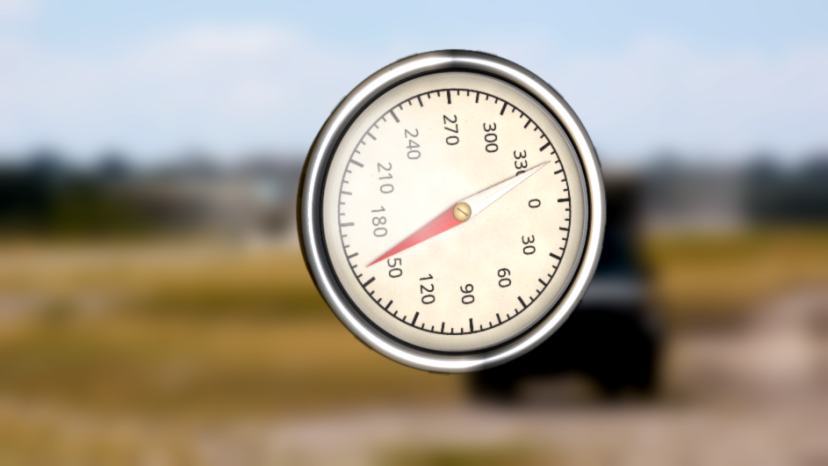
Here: 157.5 °
